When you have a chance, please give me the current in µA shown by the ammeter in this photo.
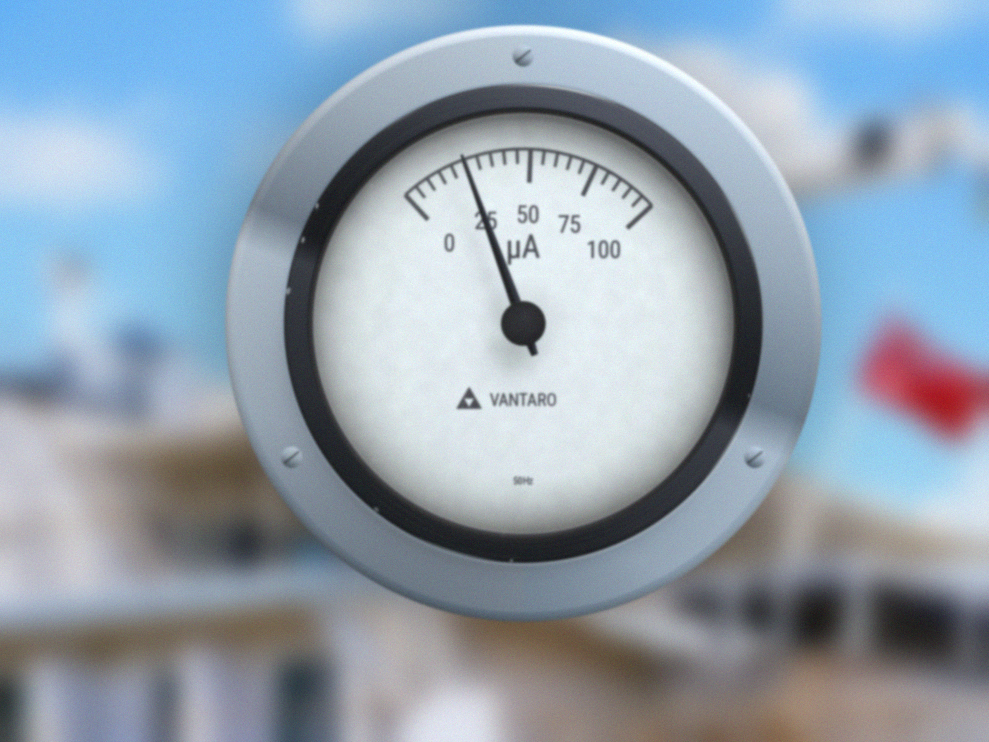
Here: 25 µA
